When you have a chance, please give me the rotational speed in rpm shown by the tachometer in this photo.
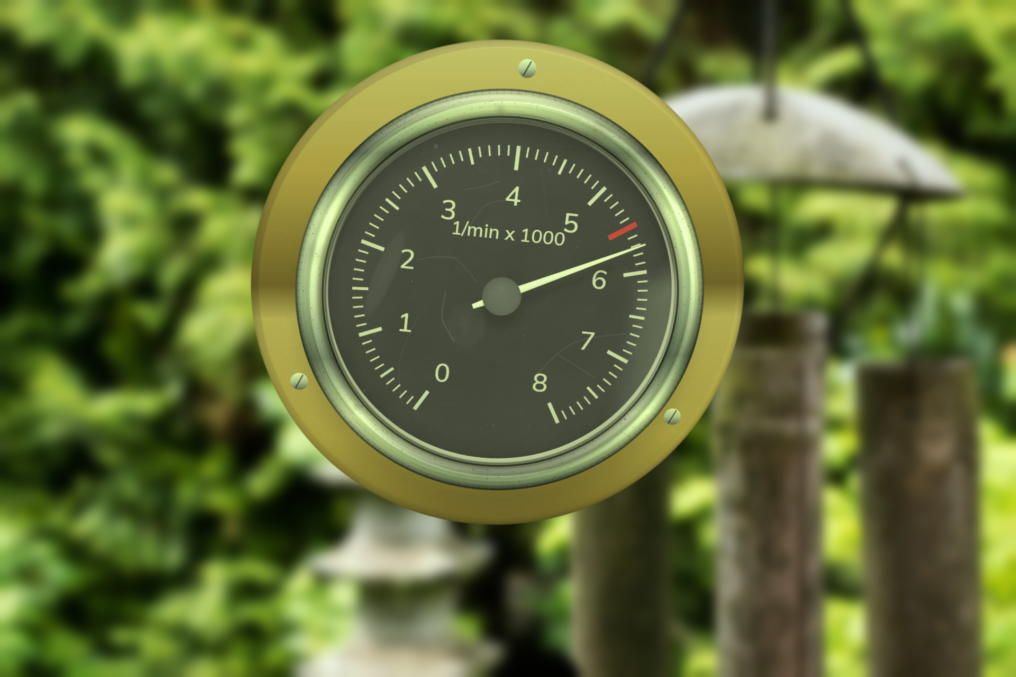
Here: 5700 rpm
